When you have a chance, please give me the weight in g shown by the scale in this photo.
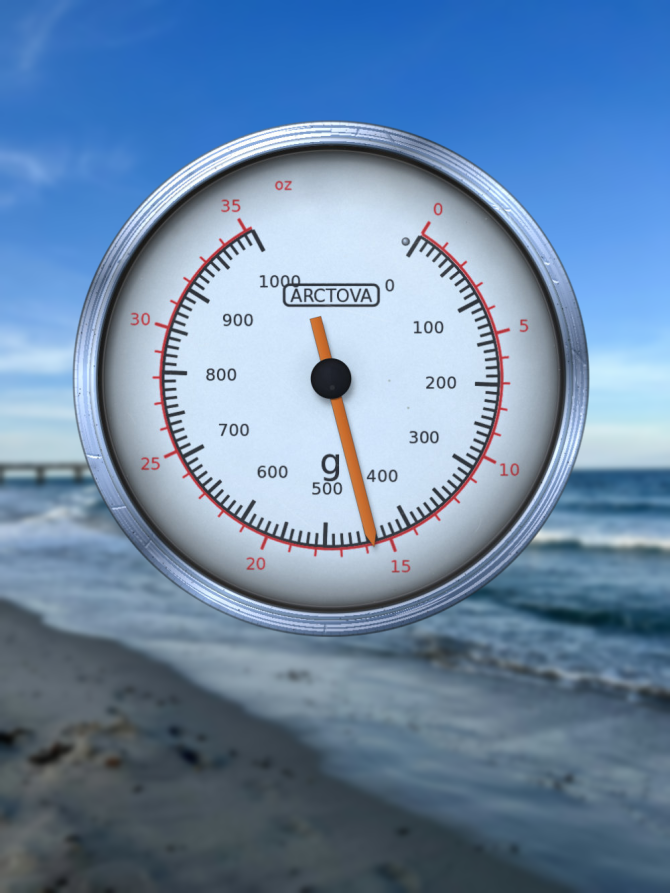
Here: 445 g
